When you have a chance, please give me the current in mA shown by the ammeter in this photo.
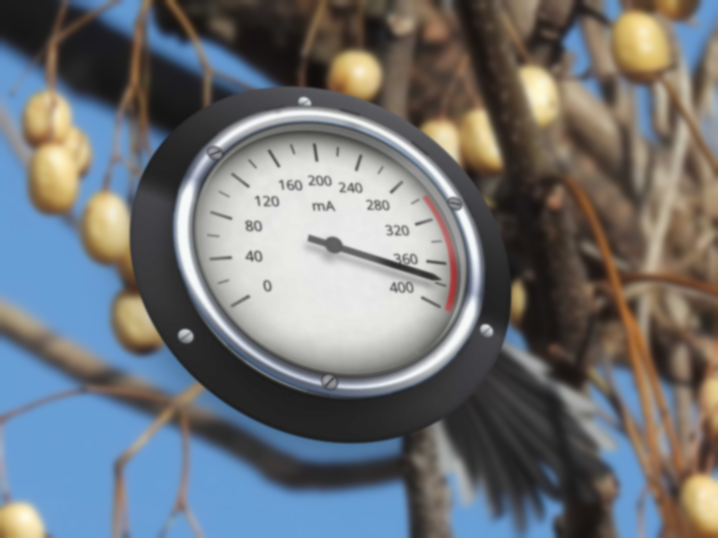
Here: 380 mA
